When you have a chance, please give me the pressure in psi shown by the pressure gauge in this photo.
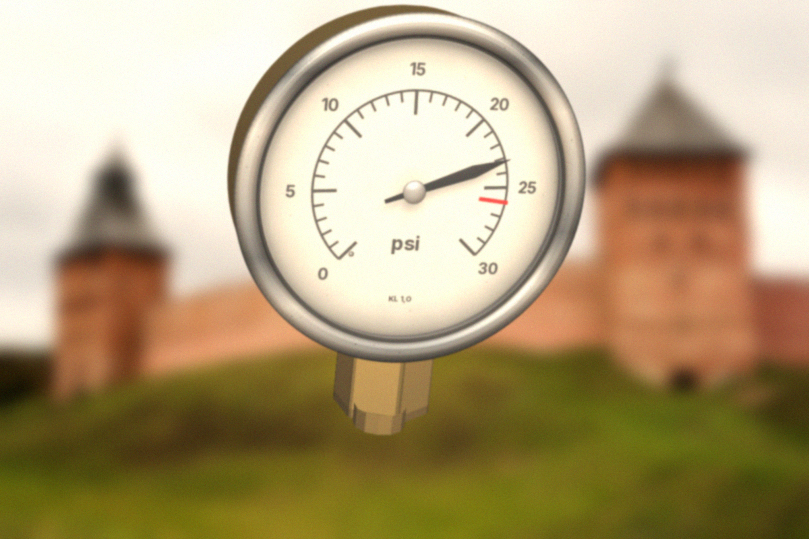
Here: 23 psi
